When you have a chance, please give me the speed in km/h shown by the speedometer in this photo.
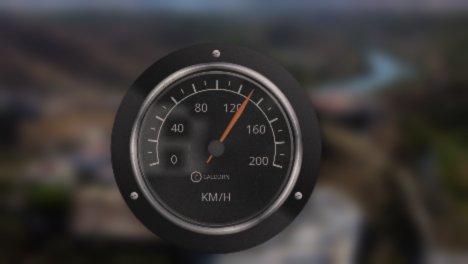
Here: 130 km/h
